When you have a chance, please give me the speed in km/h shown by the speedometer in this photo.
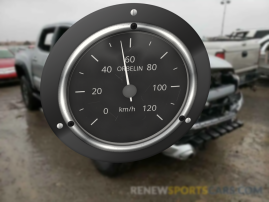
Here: 55 km/h
